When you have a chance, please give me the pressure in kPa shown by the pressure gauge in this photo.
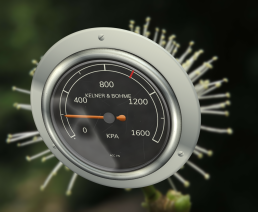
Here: 200 kPa
